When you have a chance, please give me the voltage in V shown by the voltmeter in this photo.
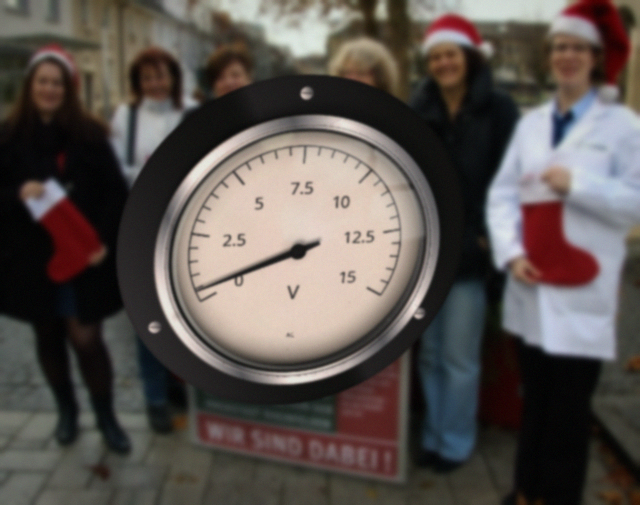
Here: 0.5 V
